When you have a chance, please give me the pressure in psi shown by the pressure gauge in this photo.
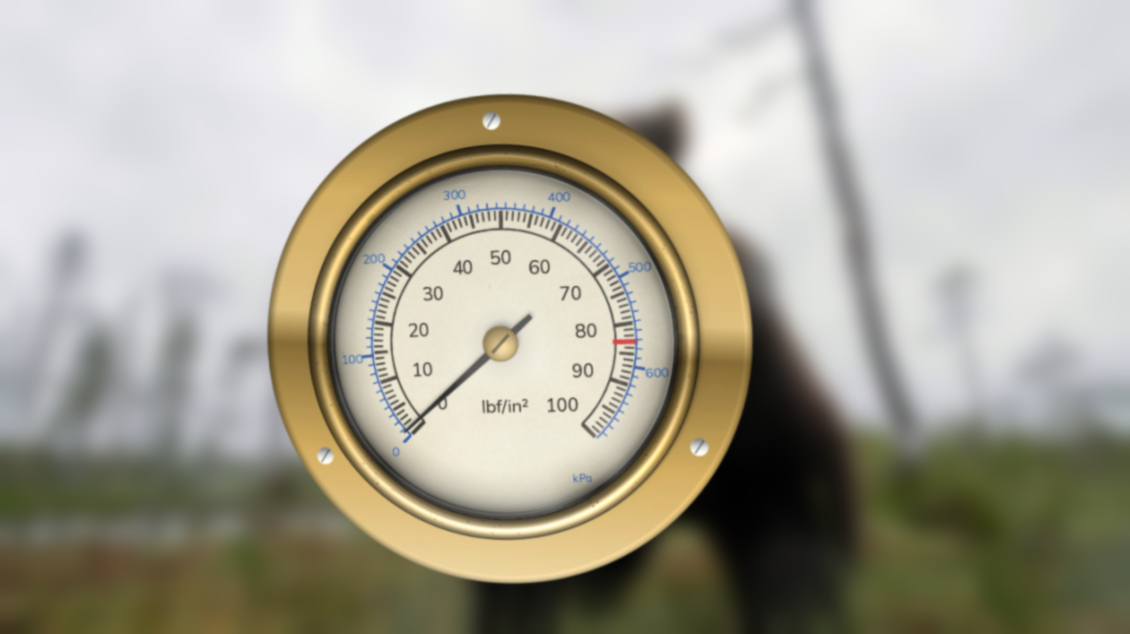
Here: 1 psi
